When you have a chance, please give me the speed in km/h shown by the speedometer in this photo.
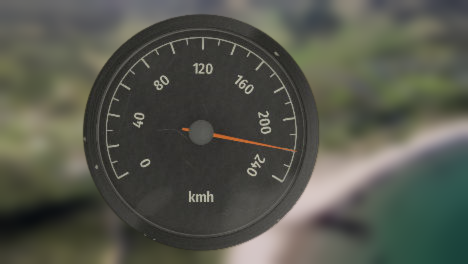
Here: 220 km/h
